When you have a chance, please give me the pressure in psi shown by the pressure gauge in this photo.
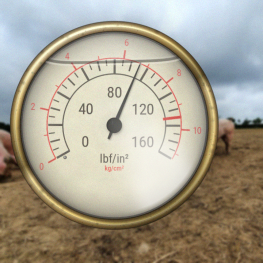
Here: 95 psi
